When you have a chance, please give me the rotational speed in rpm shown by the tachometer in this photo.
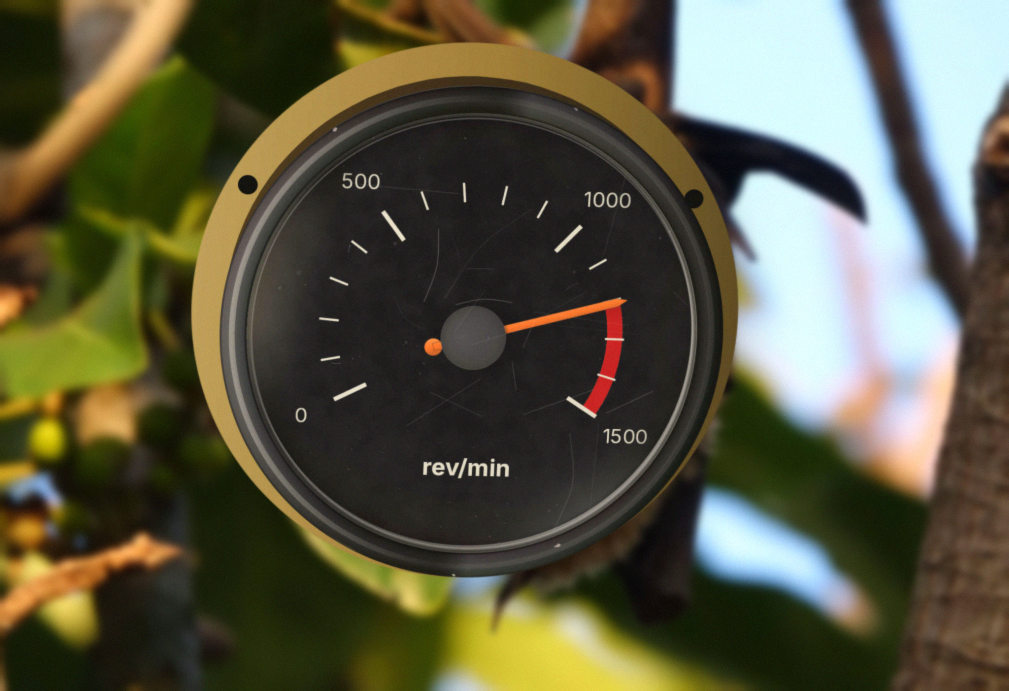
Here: 1200 rpm
